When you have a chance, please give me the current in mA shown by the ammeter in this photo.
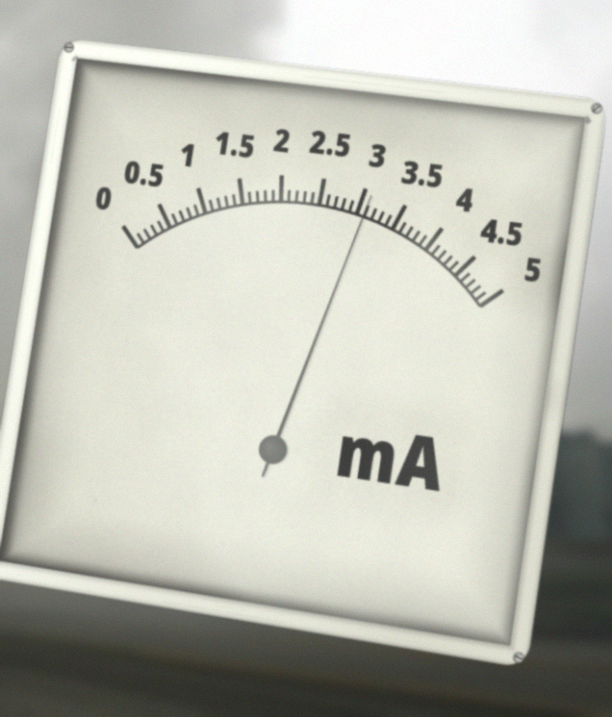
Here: 3.1 mA
